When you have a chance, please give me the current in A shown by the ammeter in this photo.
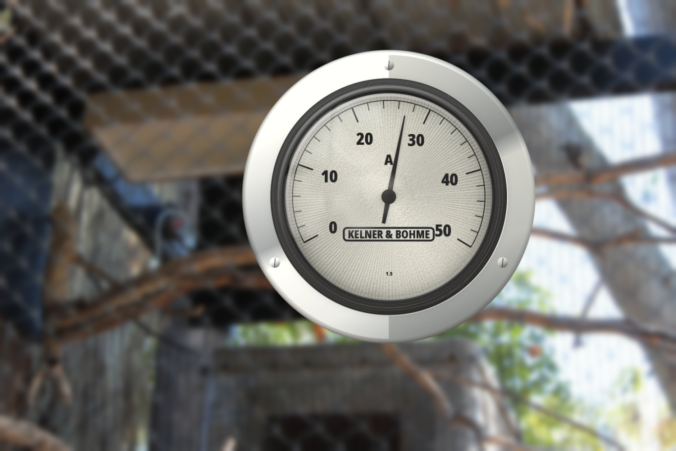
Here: 27 A
